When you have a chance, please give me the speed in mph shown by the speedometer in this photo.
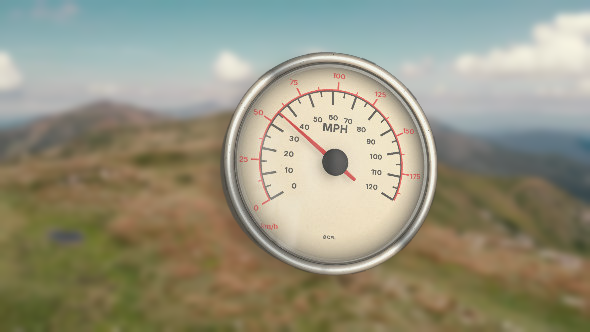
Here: 35 mph
